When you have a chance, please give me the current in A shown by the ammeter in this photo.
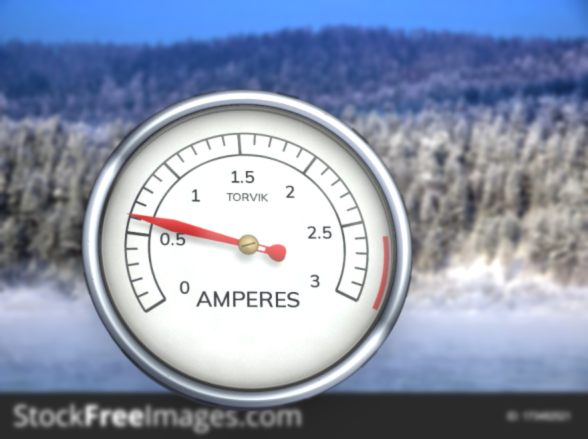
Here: 0.6 A
